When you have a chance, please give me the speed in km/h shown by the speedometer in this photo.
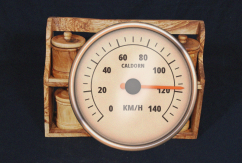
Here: 117.5 km/h
